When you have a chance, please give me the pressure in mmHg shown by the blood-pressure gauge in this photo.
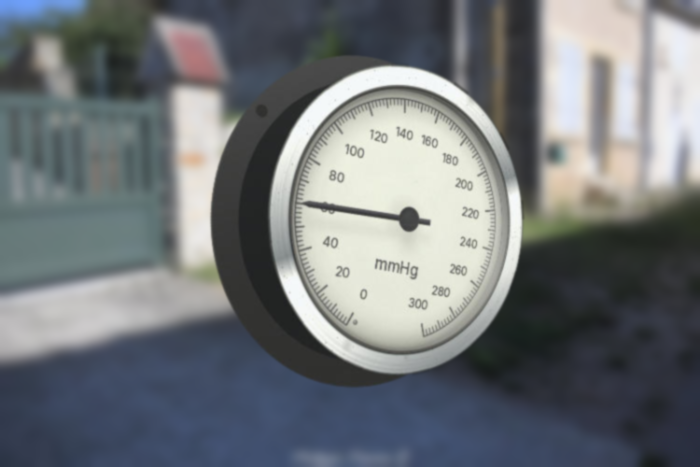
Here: 60 mmHg
